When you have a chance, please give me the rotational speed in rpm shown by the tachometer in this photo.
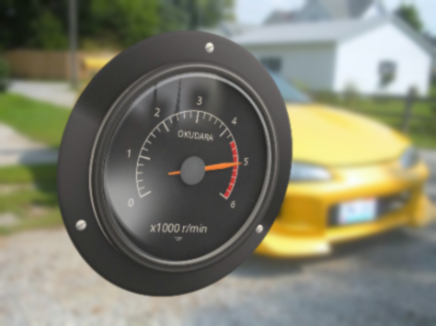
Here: 5000 rpm
